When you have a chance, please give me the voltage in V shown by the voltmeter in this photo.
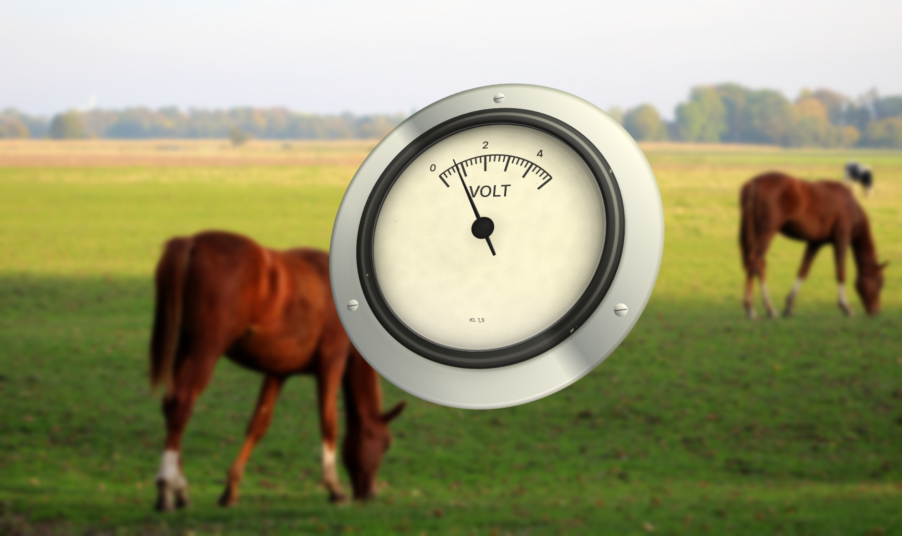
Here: 0.8 V
